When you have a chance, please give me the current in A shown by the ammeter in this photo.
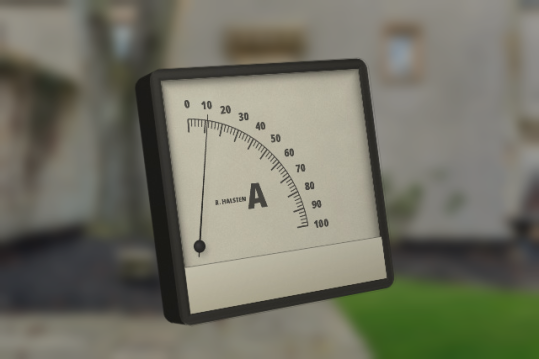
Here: 10 A
